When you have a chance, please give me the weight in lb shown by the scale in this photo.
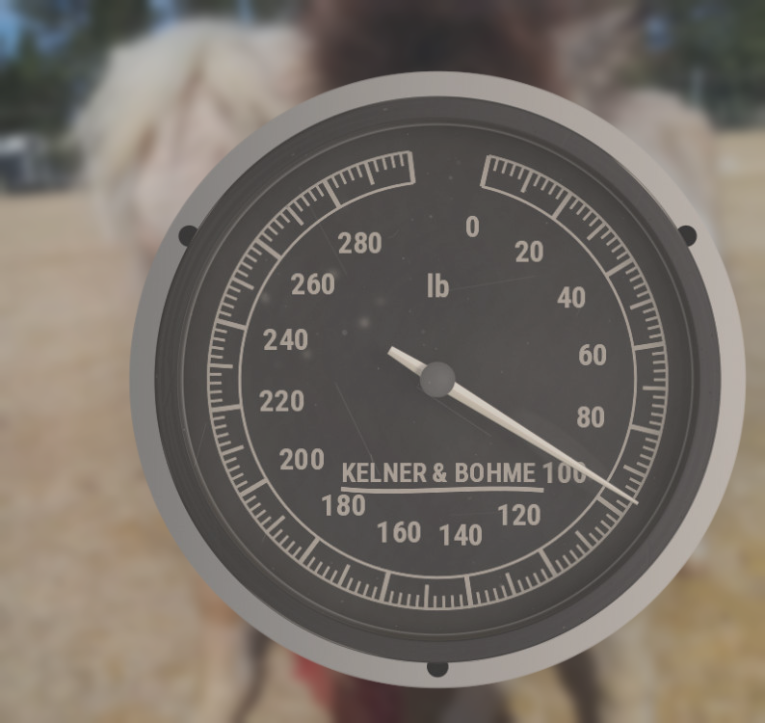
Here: 96 lb
